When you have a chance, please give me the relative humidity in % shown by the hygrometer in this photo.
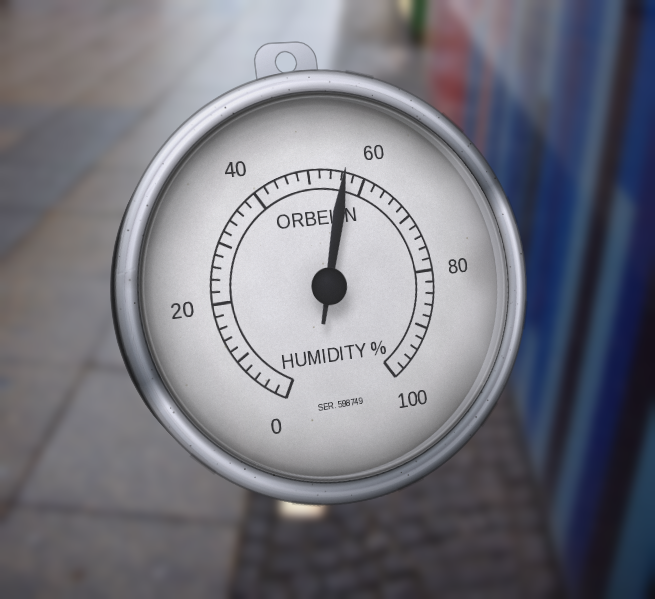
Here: 56 %
